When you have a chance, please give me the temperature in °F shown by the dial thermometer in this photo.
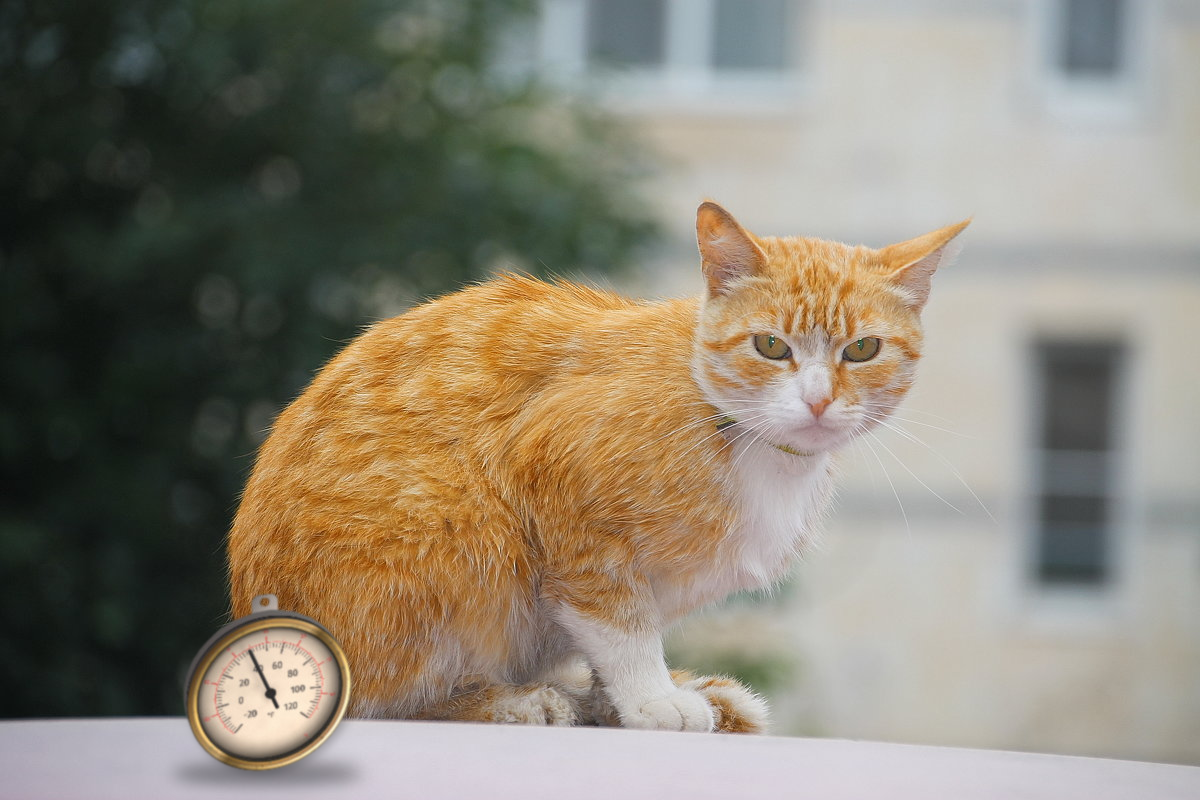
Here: 40 °F
